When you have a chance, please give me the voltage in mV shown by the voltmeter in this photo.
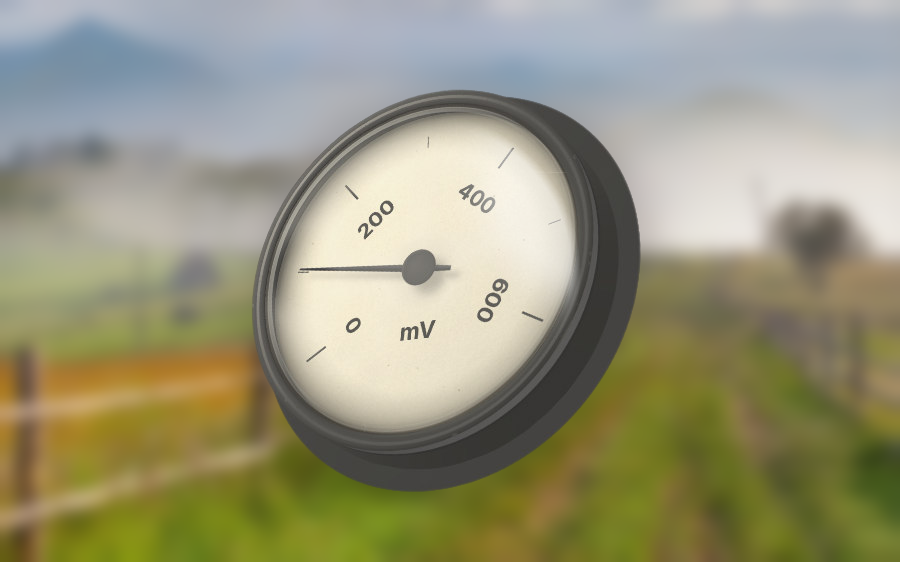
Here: 100 mV
